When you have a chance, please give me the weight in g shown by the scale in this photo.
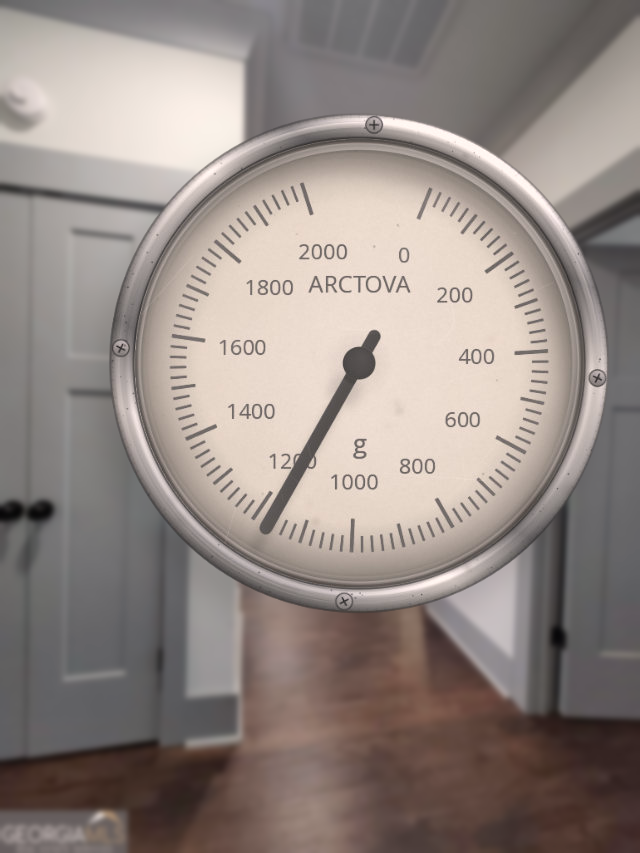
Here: 1170 g
